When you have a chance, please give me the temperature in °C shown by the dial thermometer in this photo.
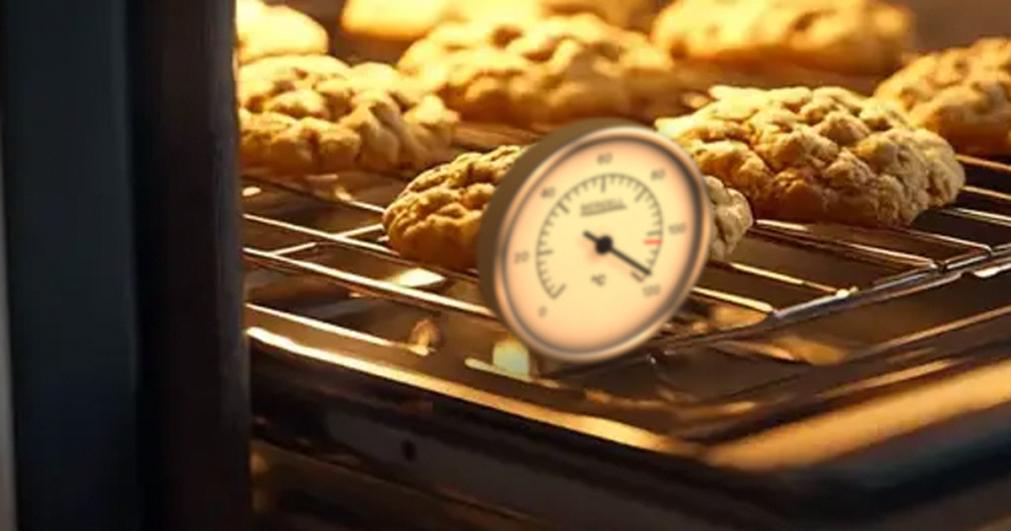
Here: 116 °C
